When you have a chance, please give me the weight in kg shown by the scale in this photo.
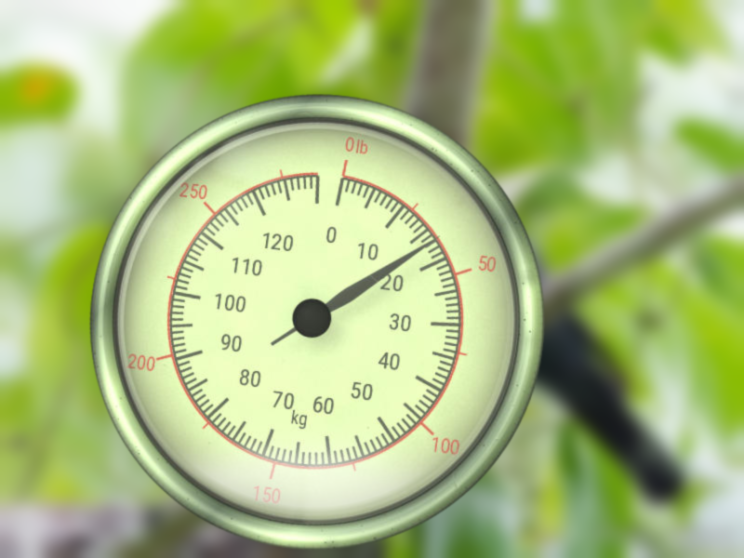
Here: 17 kg
